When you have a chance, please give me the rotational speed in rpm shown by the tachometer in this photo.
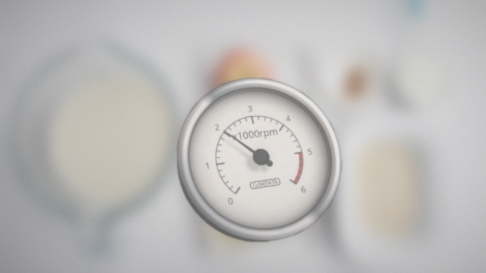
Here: 2000 rpm
